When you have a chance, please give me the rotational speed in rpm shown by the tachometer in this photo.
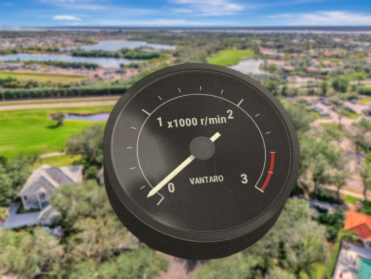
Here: 100 rpm
